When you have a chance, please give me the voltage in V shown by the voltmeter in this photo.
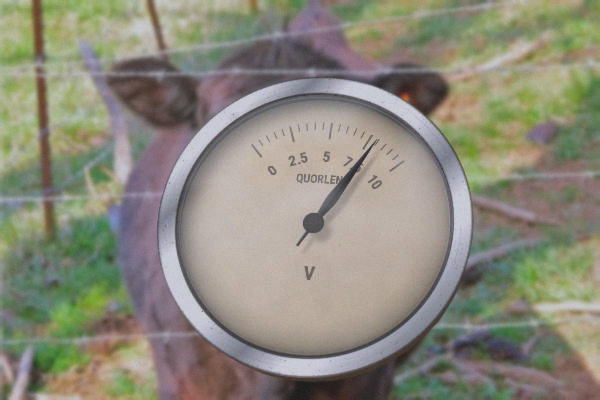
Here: 8 V
